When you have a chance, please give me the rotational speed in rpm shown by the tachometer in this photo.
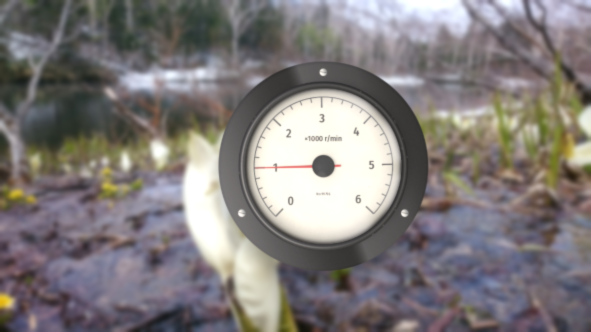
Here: 1000 rpm
